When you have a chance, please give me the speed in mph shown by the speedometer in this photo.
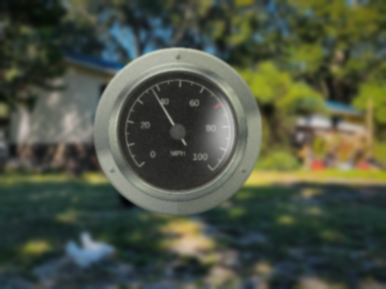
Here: 37.5 mph
